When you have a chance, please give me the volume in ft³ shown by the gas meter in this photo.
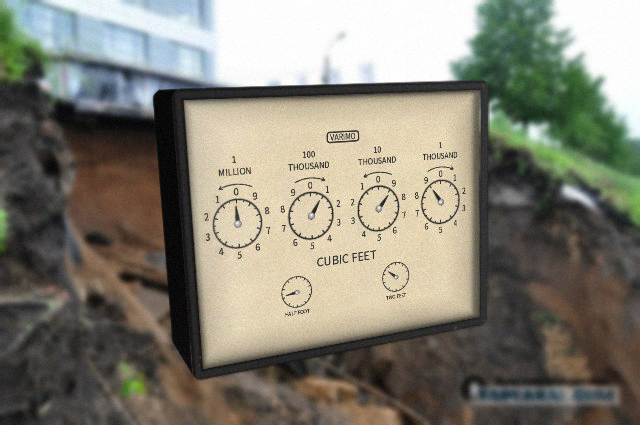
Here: 8900 ft³
